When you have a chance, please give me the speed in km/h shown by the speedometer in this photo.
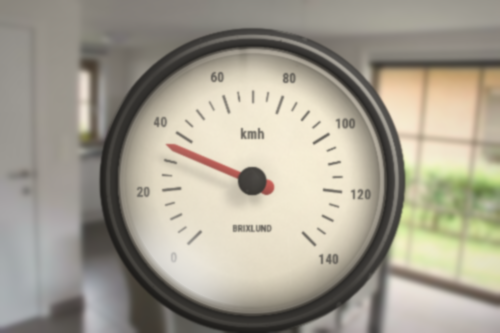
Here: 35 km/h
